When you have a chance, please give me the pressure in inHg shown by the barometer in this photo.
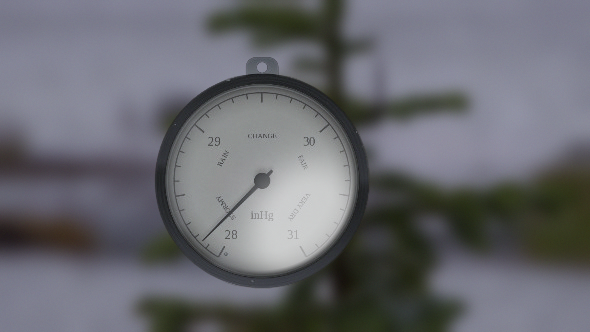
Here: 28.15 inHg
